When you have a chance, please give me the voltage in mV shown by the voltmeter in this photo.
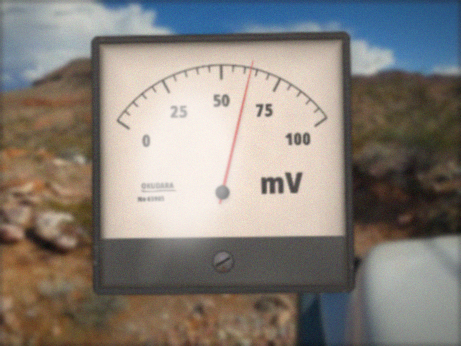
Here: 62.5 mV
